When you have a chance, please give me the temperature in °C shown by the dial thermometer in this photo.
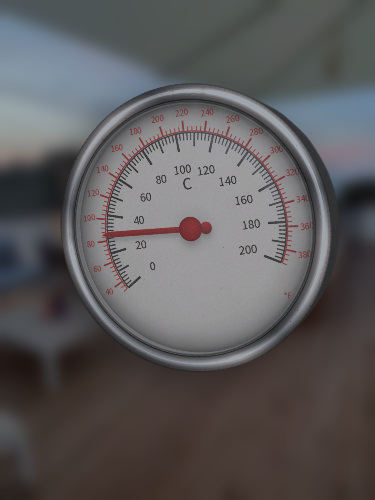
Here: 30 °C
